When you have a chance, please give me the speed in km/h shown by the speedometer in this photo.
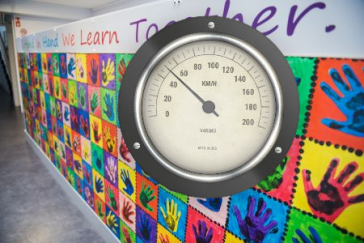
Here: 50 km/h
